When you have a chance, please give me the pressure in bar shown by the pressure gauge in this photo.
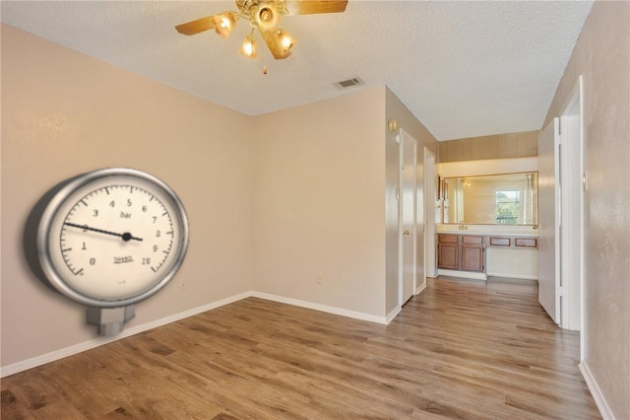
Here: 2 bar
